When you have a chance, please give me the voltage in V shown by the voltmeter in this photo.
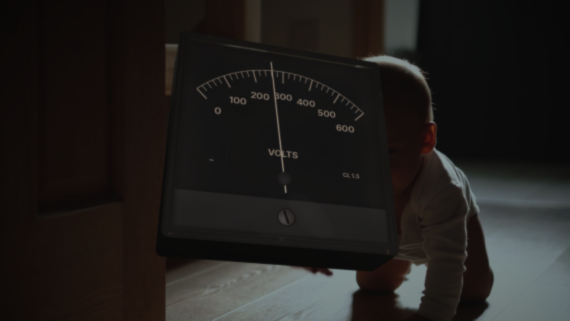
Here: 260 V
